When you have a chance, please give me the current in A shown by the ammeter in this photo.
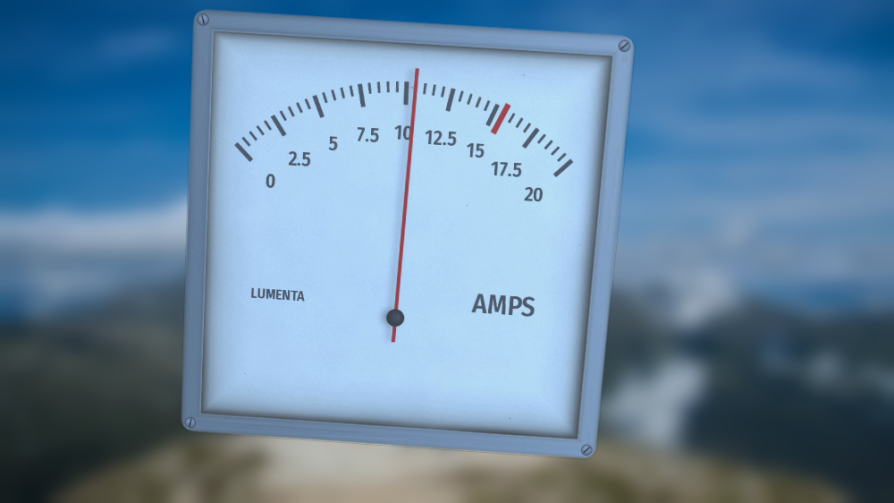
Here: 10.5 A
